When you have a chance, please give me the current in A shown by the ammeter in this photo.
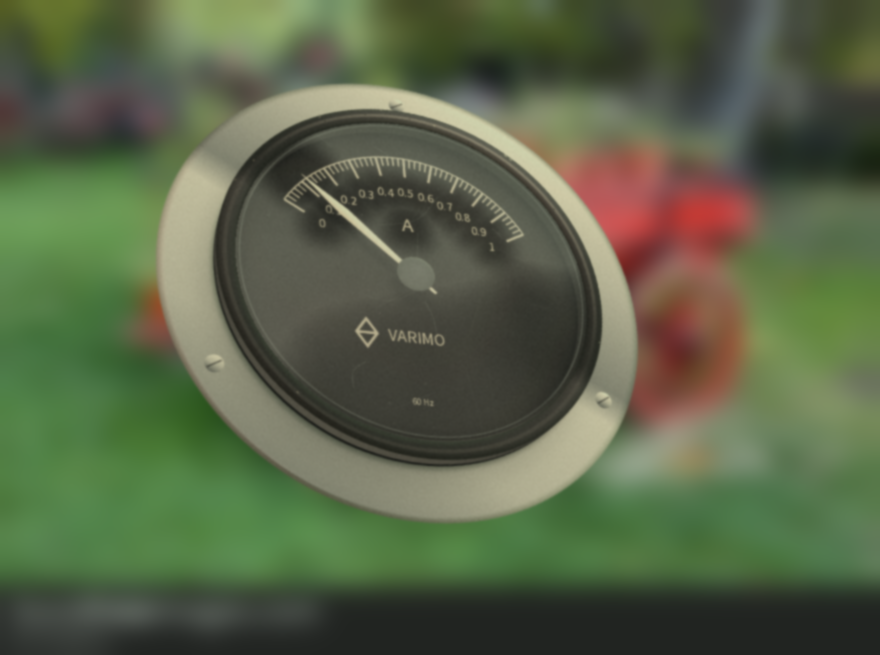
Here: 0.1 A
